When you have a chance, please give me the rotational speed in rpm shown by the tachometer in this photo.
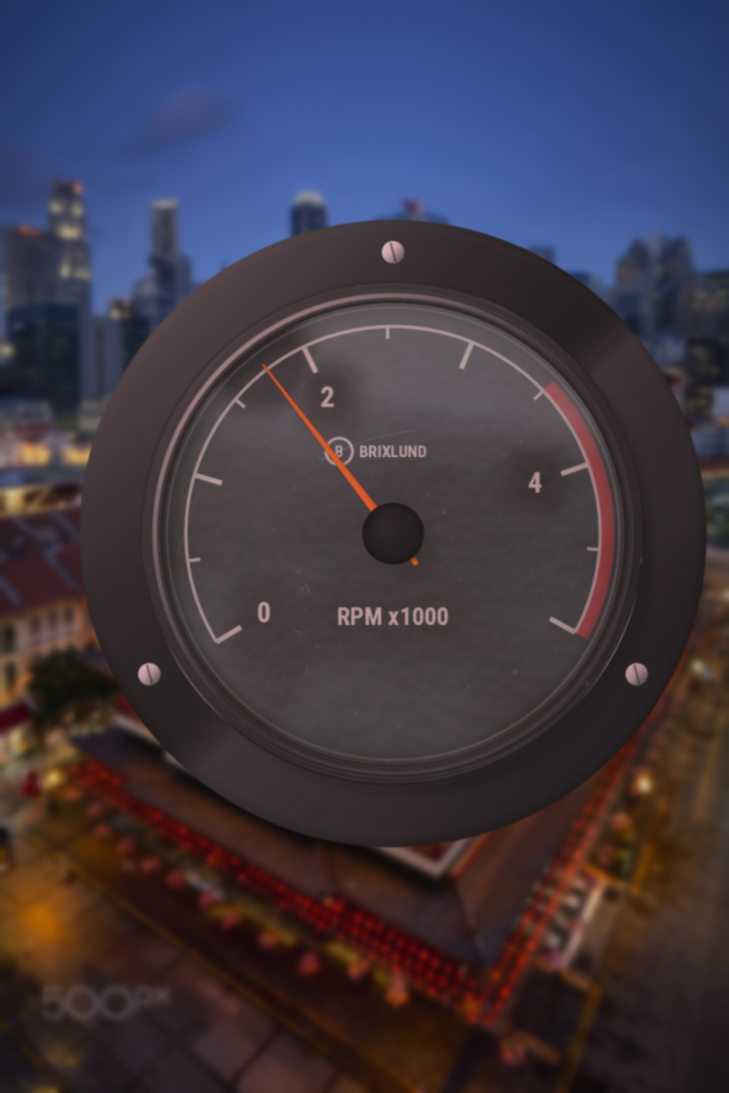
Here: 1750 rpm
